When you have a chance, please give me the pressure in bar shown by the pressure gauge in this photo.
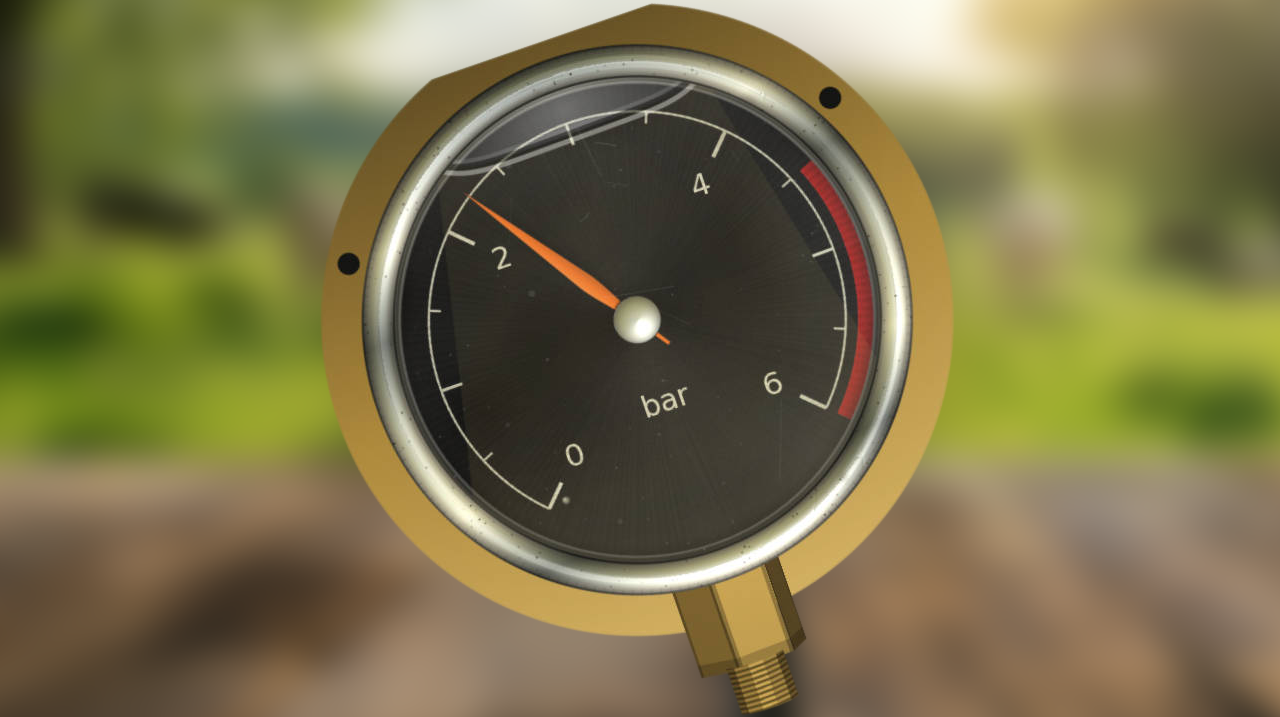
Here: 2.25 bar
